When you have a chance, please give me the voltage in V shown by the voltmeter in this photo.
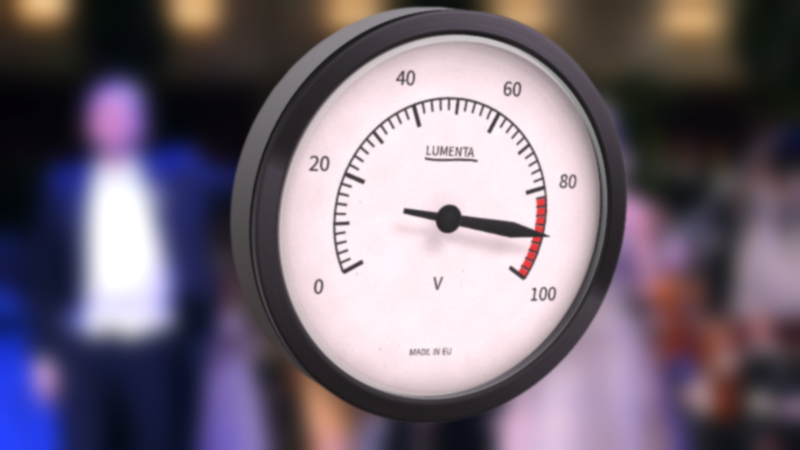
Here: 90 V
